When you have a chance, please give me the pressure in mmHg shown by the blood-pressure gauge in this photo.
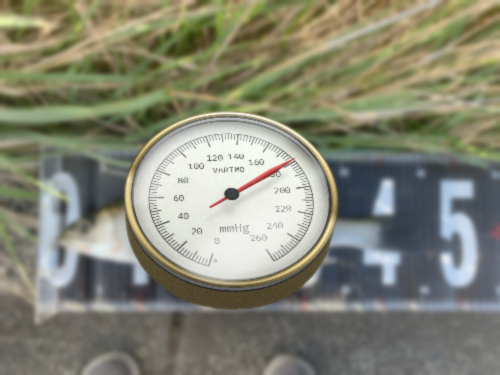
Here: 180 mmHg
